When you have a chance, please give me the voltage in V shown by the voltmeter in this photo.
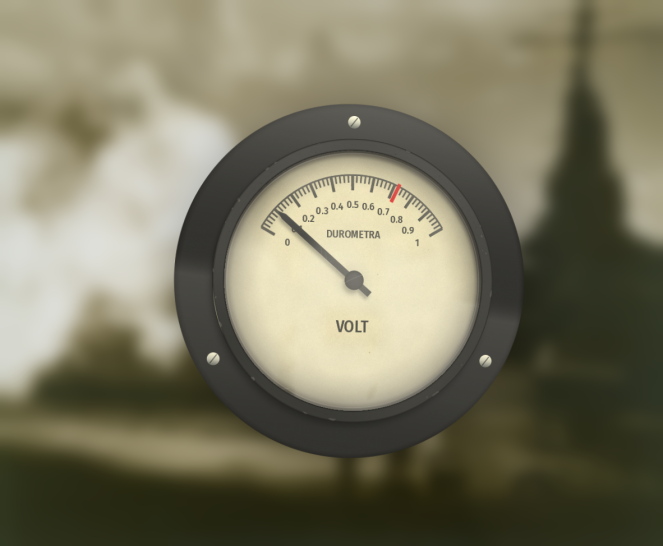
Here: 0.1 V
